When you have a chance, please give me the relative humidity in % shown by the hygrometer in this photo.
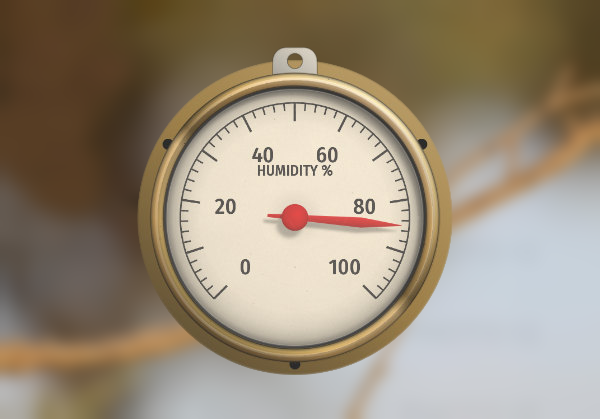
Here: 85 %
